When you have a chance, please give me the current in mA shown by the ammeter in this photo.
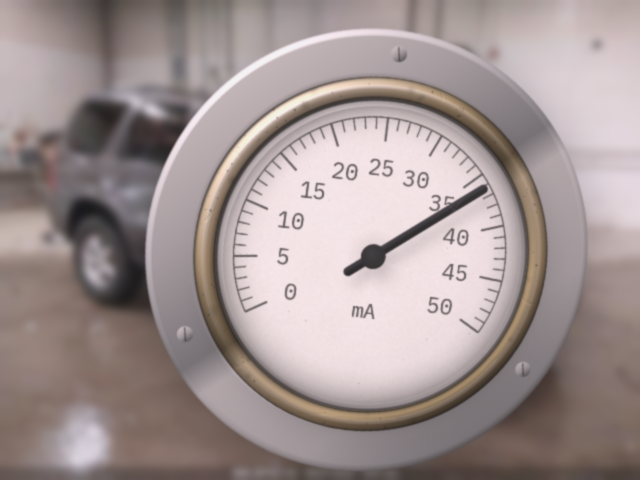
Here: 36 mA
